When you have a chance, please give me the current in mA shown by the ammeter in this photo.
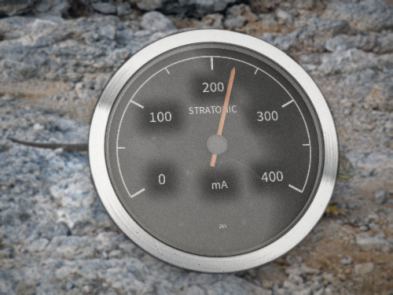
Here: 225 mA
